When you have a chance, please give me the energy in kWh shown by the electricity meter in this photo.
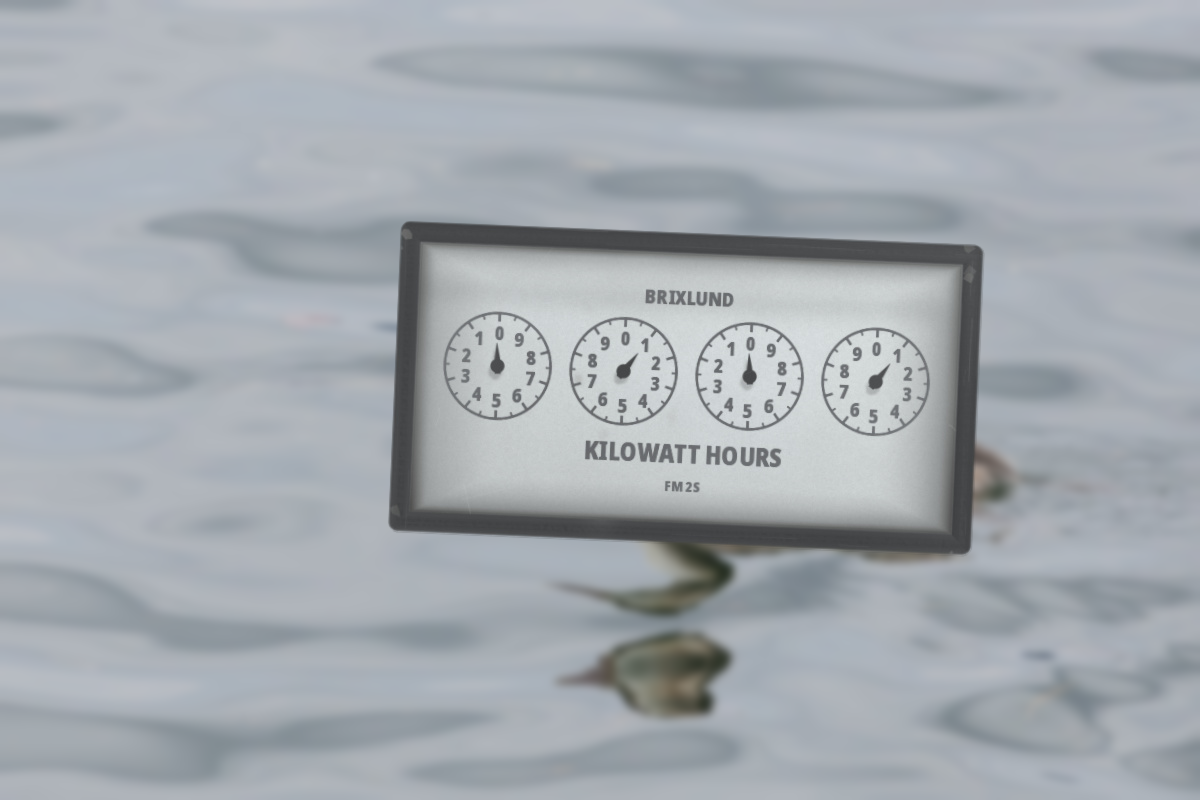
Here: 101 kWh
